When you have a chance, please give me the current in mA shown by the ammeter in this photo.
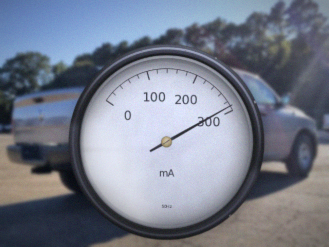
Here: 290 mA
